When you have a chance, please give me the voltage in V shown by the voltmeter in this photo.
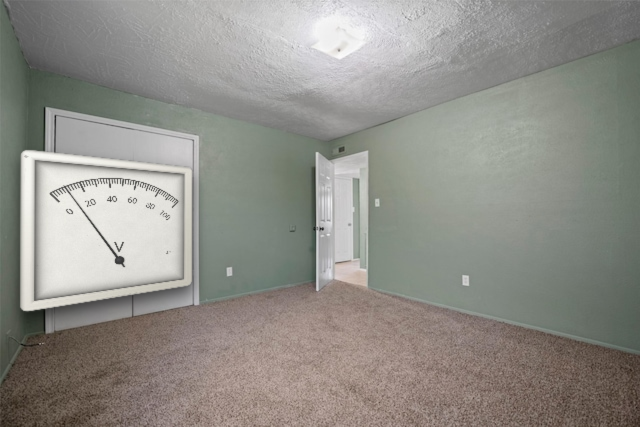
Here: 10 V
